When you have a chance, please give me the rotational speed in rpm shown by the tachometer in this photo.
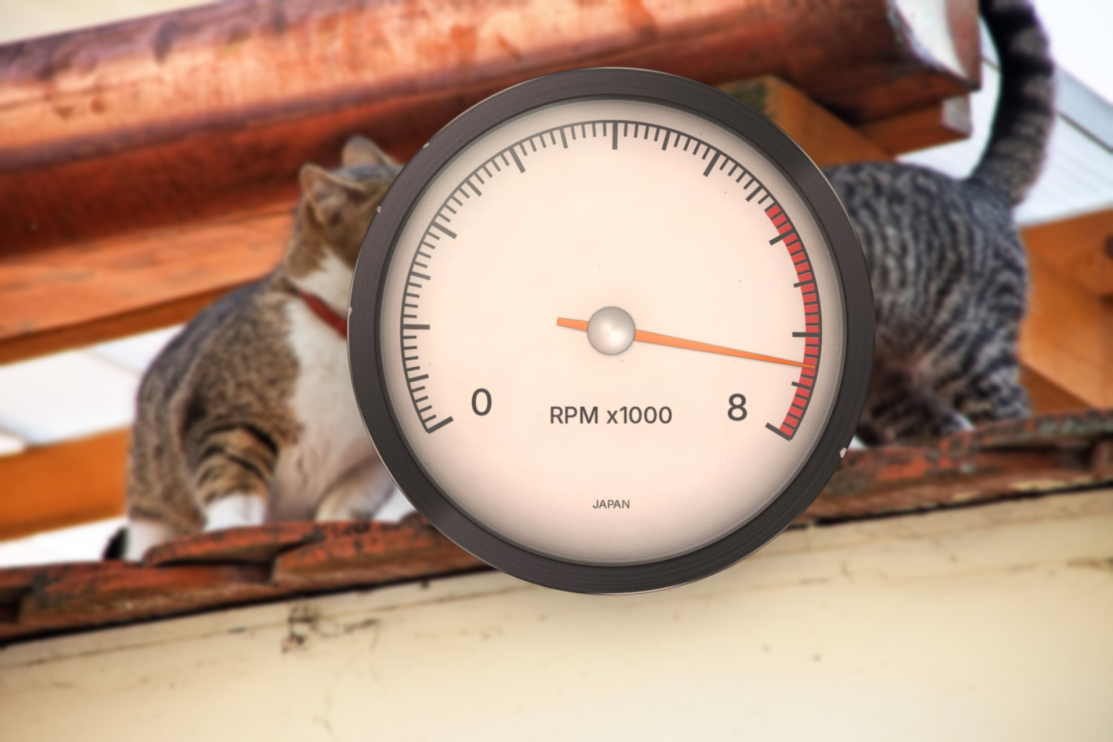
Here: 7300 rpm
